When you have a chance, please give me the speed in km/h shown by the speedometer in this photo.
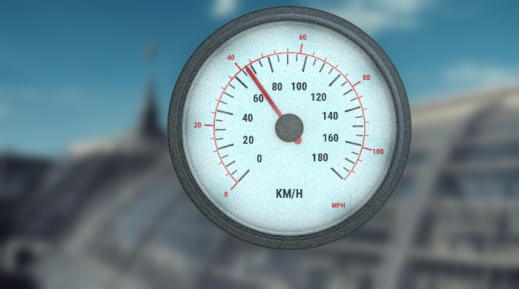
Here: 67.5 km/h
